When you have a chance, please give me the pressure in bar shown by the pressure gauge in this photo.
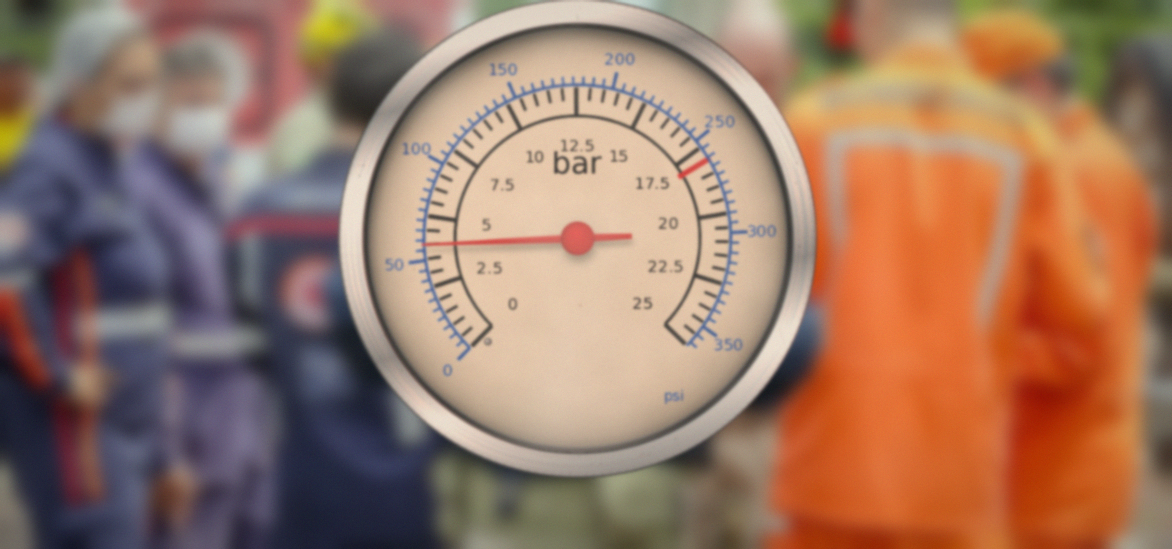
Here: 4 bar
